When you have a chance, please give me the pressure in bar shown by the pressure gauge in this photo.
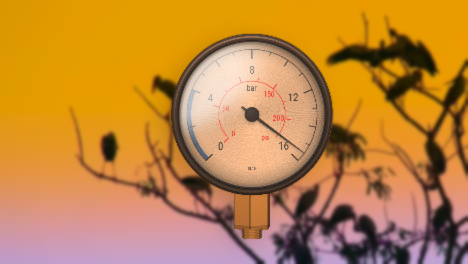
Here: 15.5 bar
